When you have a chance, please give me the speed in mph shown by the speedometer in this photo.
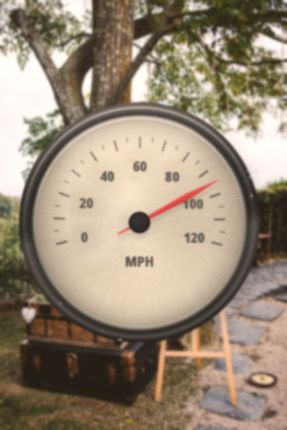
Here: 95 mph
